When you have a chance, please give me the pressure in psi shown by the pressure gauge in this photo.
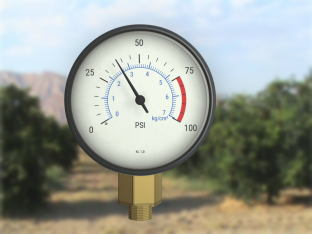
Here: 37.5 psi
